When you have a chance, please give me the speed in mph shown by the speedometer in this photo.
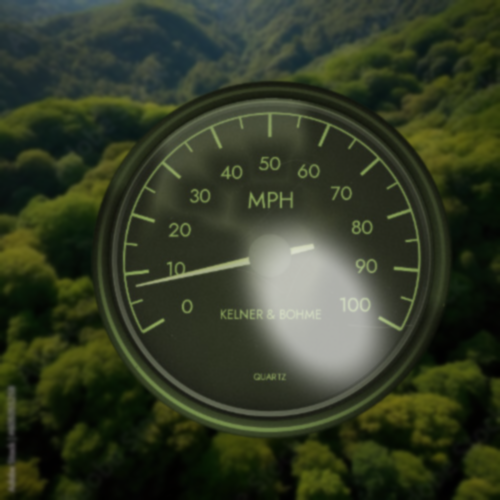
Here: 7.5 mph
